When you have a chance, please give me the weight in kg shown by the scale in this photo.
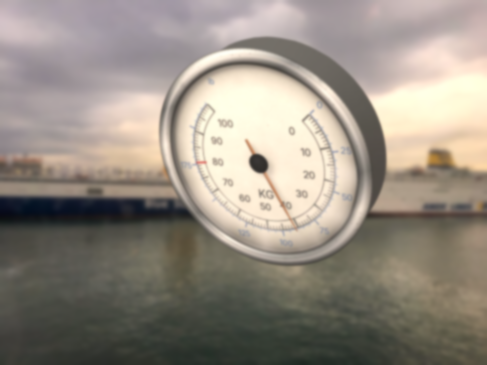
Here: 40 kg
